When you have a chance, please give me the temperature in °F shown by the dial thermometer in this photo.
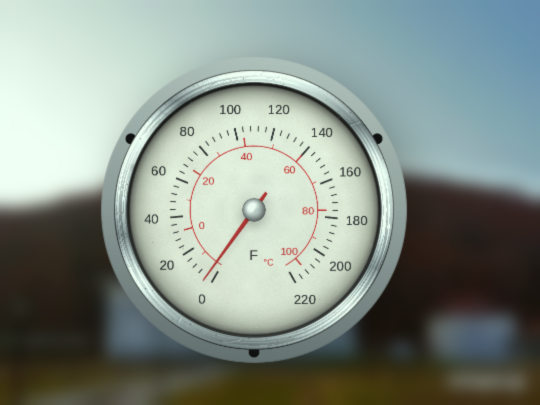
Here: 4 °F
